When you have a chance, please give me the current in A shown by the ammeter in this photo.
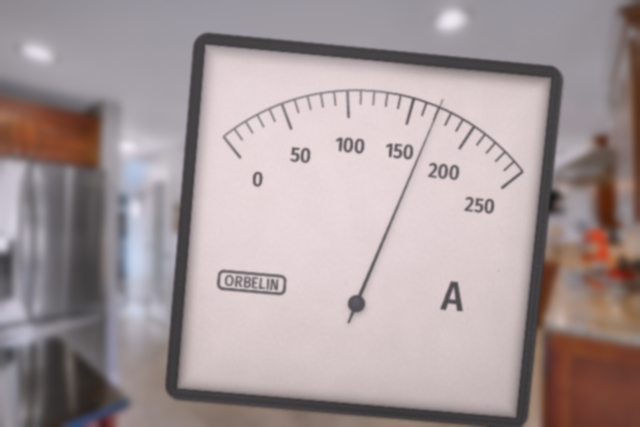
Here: 170 A
